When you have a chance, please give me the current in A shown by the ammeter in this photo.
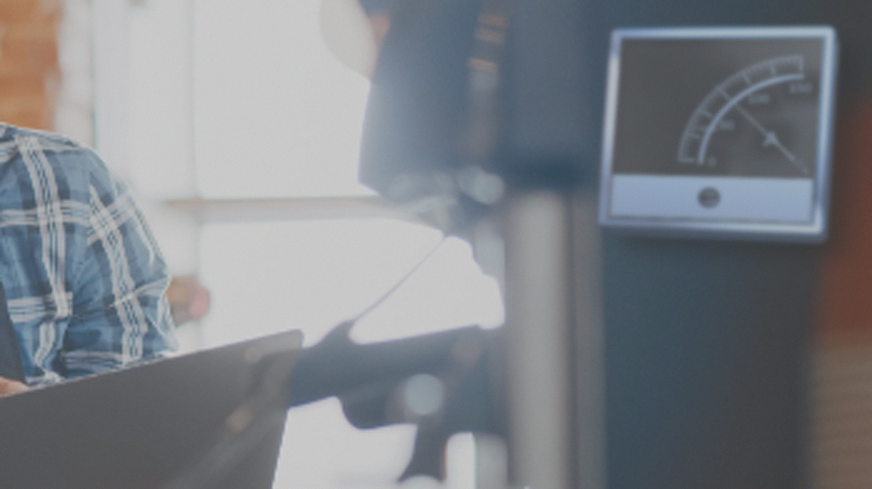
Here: 75 A
